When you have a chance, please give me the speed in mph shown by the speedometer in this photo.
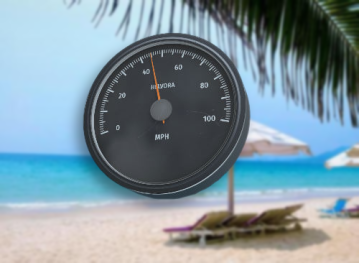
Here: 45 mph
